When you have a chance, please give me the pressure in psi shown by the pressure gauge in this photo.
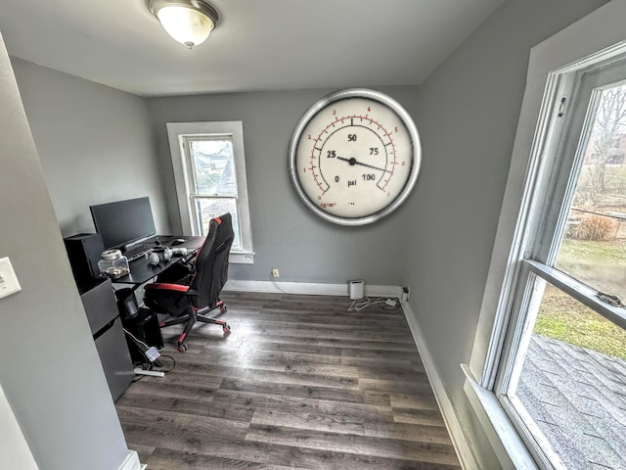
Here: 90 psi
